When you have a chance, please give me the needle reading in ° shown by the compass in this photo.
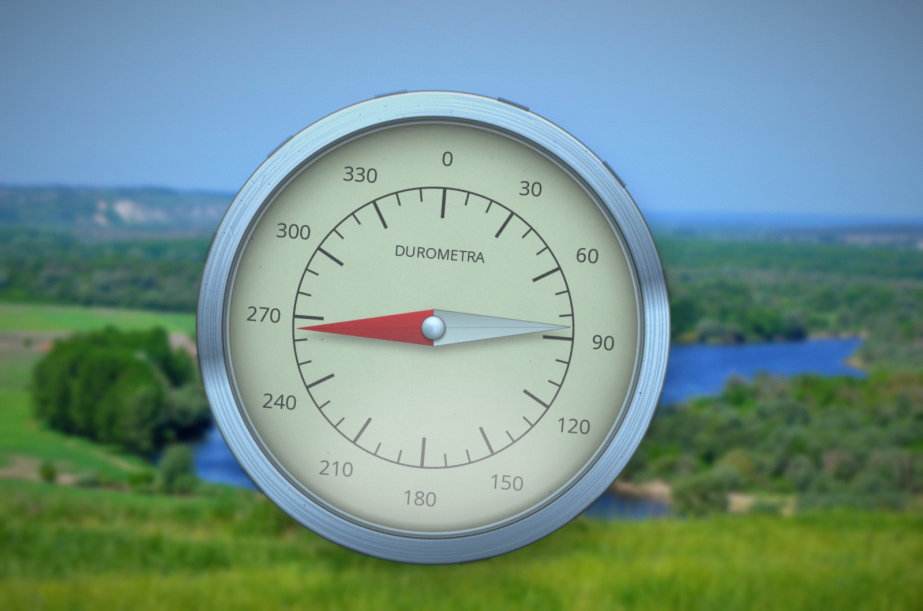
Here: 265 °
